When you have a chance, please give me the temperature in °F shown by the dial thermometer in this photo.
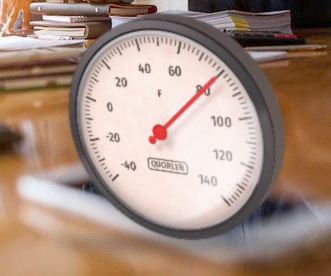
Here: 80 °F
